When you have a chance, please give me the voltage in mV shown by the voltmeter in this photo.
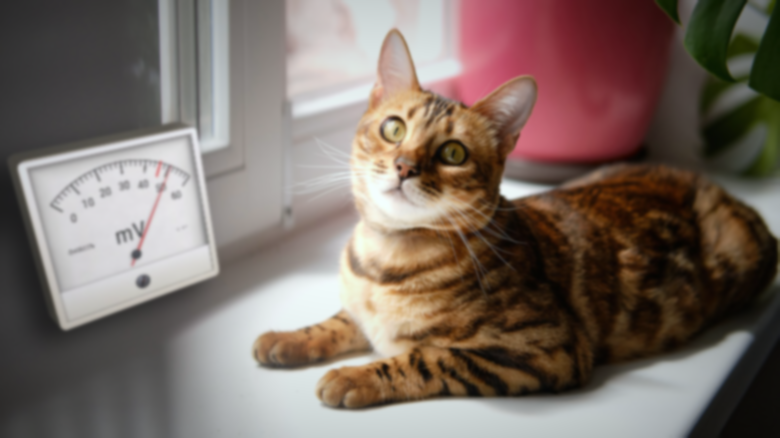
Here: 50 mV
